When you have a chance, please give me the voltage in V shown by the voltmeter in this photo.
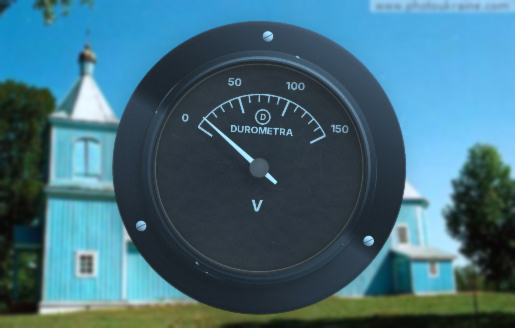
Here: 10 V
